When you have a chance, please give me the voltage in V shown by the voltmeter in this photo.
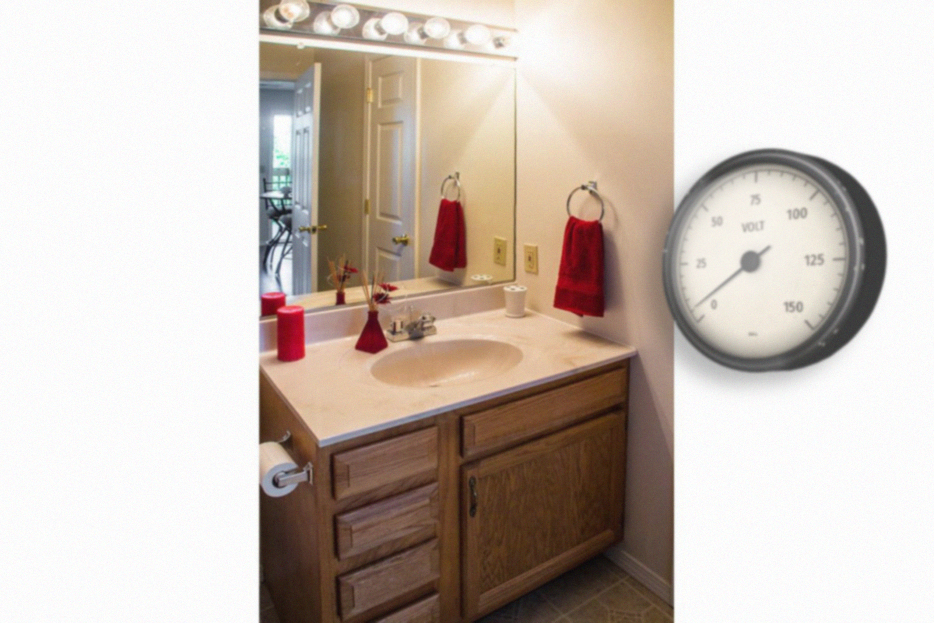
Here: 5 V
